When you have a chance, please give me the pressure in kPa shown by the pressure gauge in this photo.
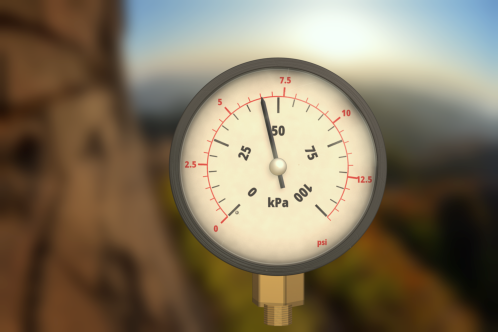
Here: 45 kPa
